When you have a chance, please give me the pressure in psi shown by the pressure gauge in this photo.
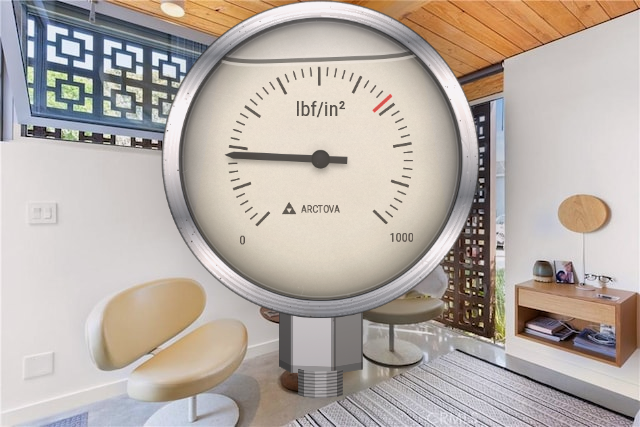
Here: 180 psi
